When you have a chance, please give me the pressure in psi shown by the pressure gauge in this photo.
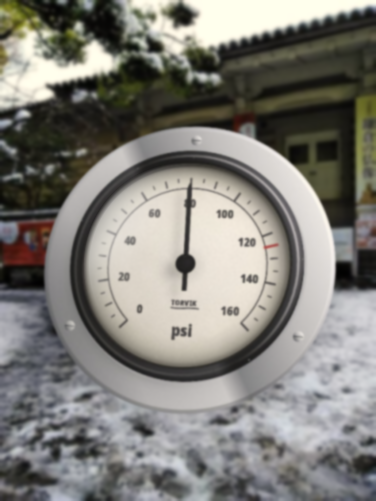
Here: 80 psi
